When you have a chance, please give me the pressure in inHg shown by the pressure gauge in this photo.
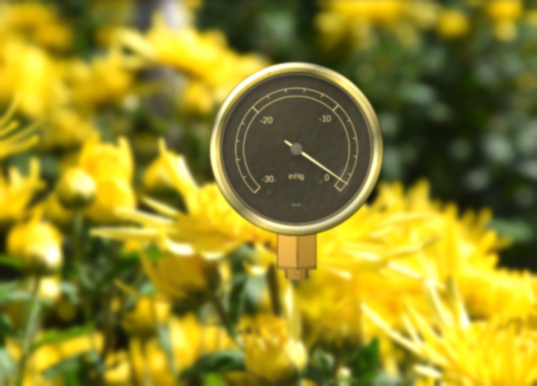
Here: -1 inHg
